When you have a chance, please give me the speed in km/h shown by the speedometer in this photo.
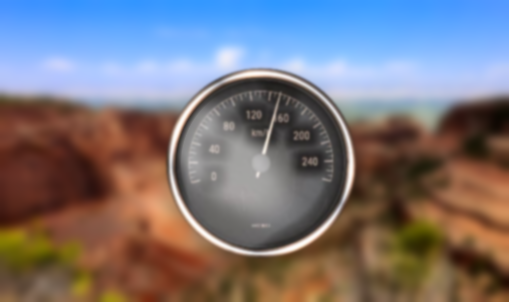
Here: 150 km/h
